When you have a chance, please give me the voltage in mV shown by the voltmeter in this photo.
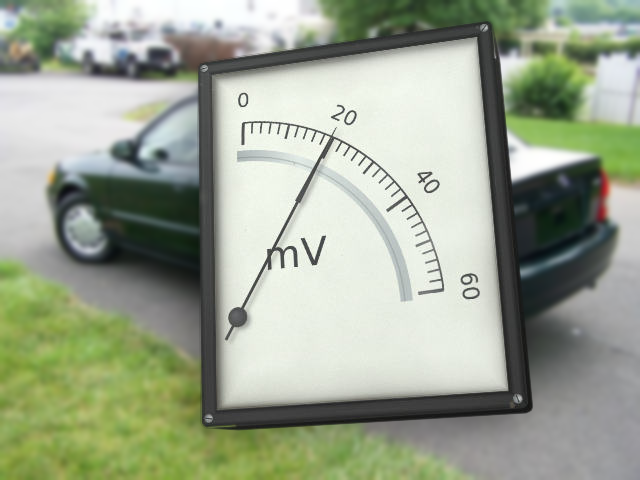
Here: 20 mV
